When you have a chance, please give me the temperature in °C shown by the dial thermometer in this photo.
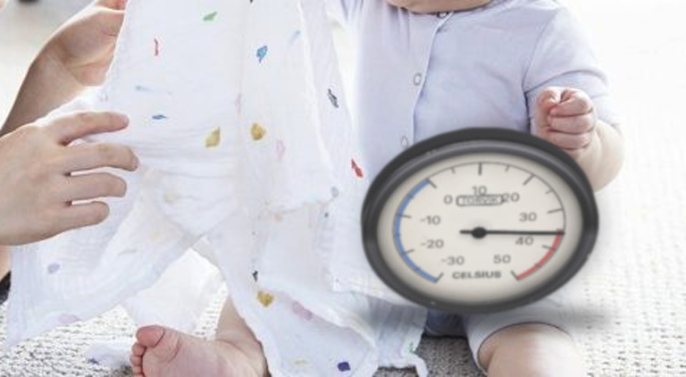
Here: 35 °C
